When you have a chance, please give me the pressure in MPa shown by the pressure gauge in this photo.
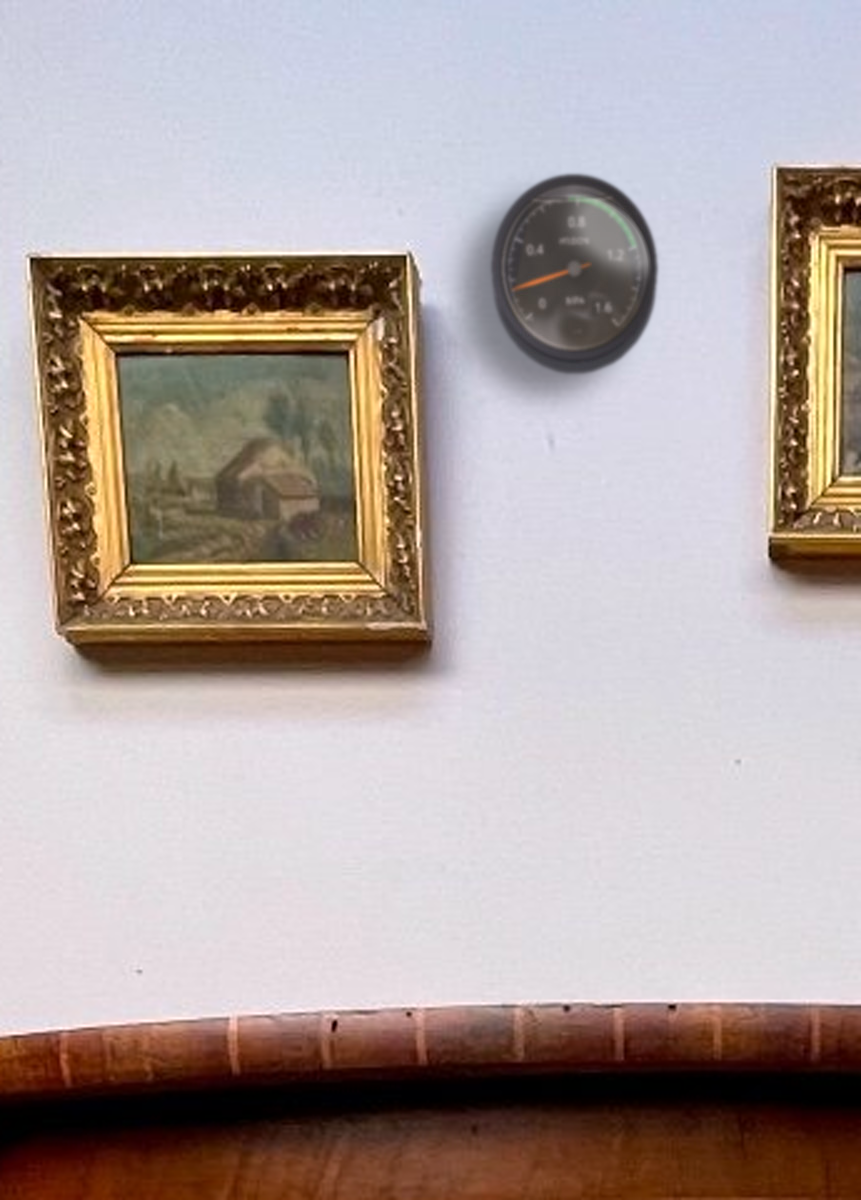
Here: 0.15 MPa
